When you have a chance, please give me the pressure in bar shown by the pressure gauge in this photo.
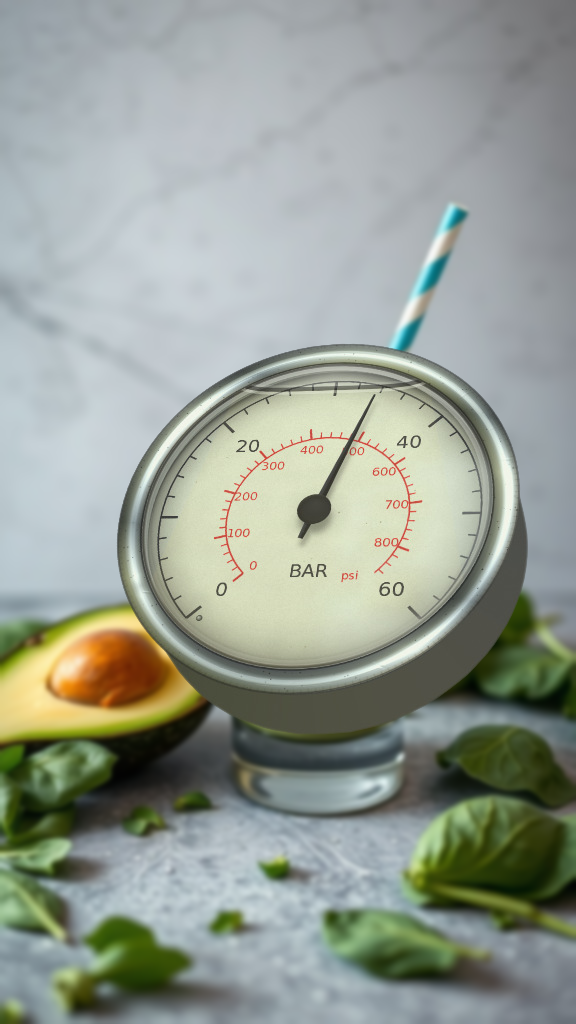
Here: 34 bar
